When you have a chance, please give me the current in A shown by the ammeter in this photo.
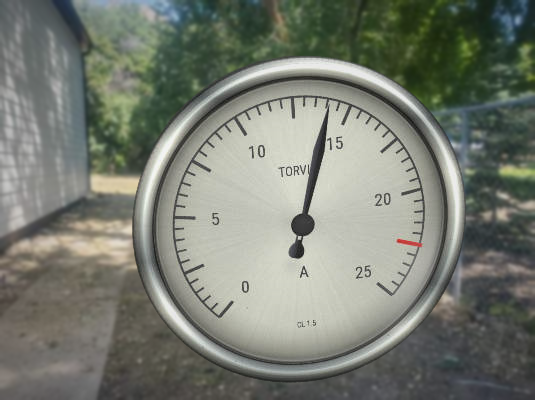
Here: 14 A
